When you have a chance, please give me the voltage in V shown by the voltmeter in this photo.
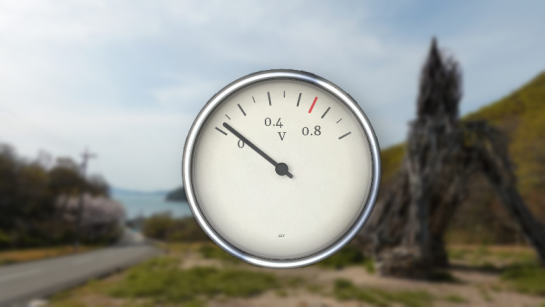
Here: 0.05 V
